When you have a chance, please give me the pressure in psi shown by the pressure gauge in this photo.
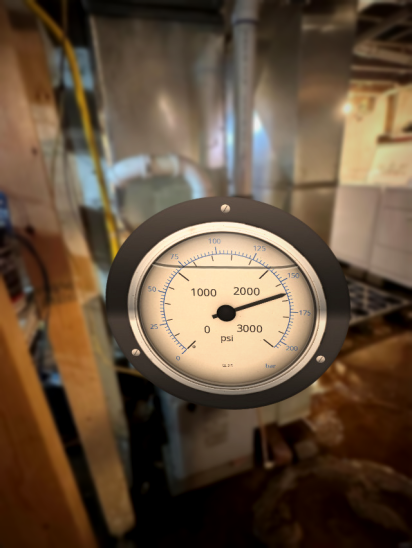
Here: 2300 psi
